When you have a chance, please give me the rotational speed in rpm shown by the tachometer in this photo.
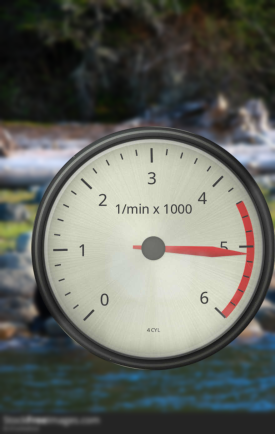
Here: 5100 rpm
